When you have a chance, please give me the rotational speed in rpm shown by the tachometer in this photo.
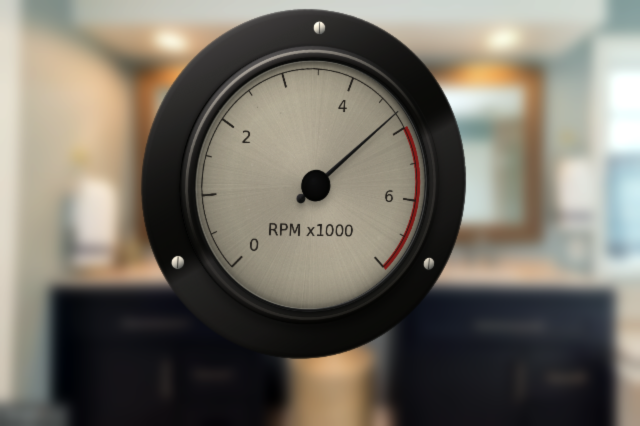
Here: 4750 rpm
